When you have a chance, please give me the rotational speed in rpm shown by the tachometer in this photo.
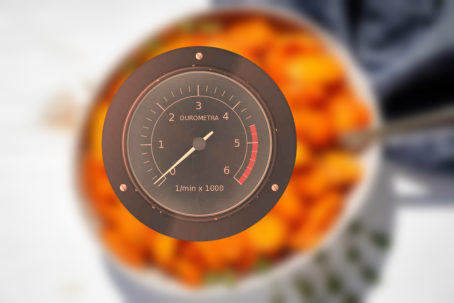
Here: 100 rpm
